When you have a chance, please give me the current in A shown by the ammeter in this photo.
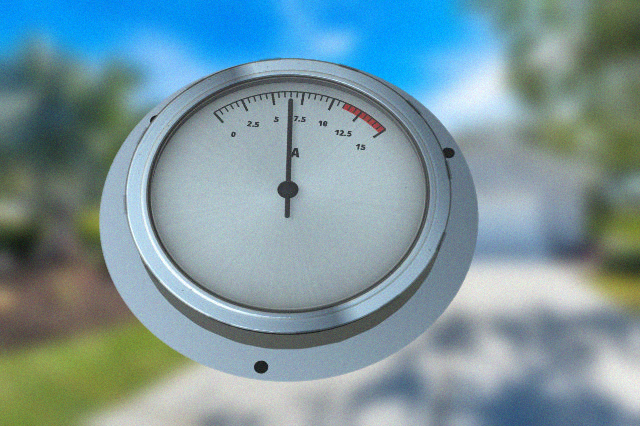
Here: 6.5 A
